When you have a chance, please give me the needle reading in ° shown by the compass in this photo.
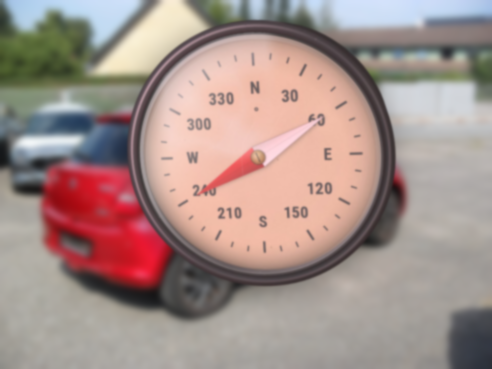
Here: 240 °
